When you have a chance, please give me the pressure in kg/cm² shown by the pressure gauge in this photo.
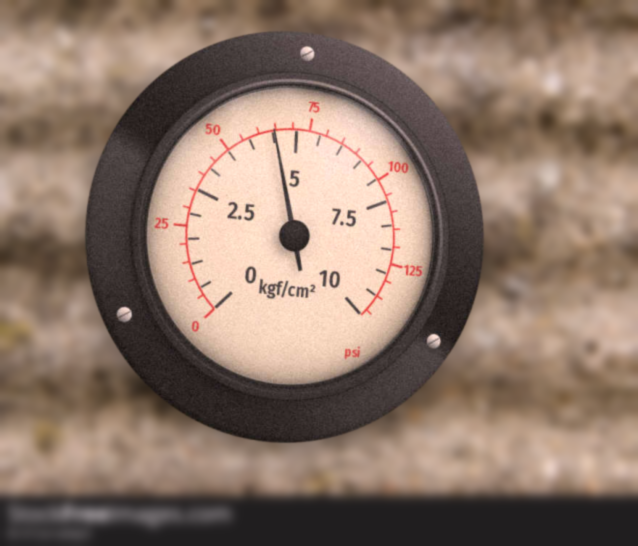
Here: 4.5 kg/cm²
